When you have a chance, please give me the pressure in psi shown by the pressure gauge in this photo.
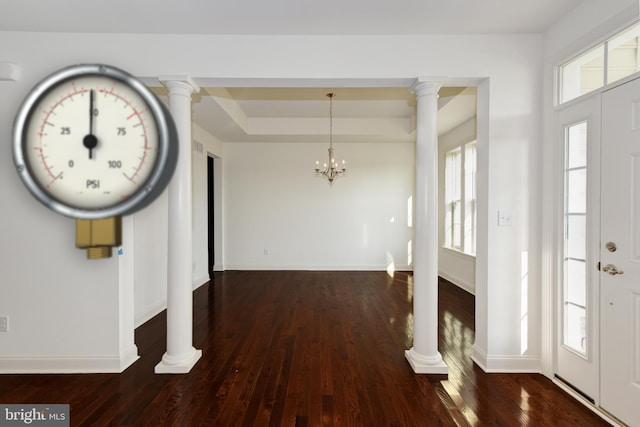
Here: 50 psi
